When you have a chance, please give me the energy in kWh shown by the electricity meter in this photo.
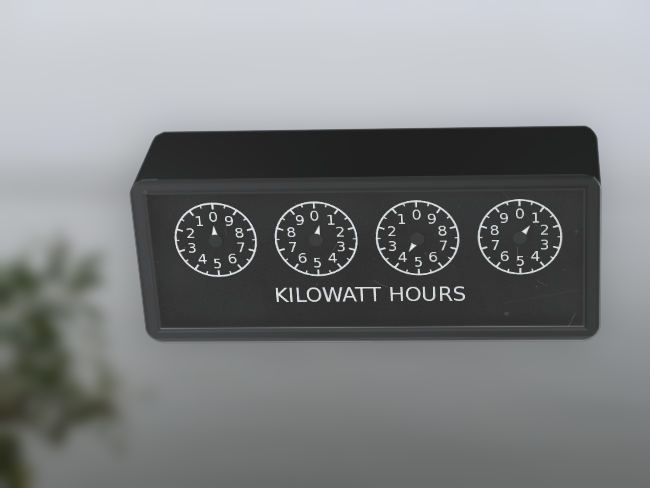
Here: 41 kWh
